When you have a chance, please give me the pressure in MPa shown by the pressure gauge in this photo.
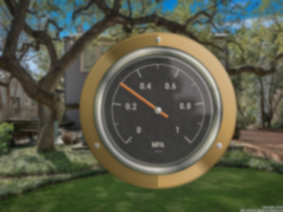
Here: 0.3 MPa
